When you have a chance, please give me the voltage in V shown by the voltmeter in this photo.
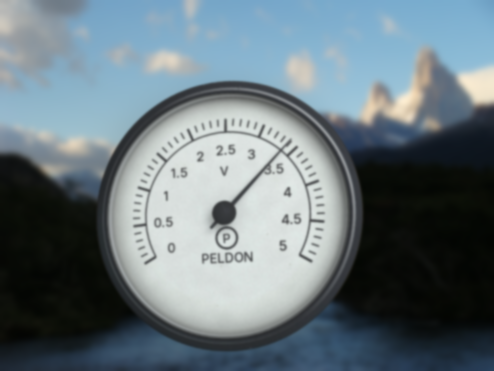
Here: 3.4 V
